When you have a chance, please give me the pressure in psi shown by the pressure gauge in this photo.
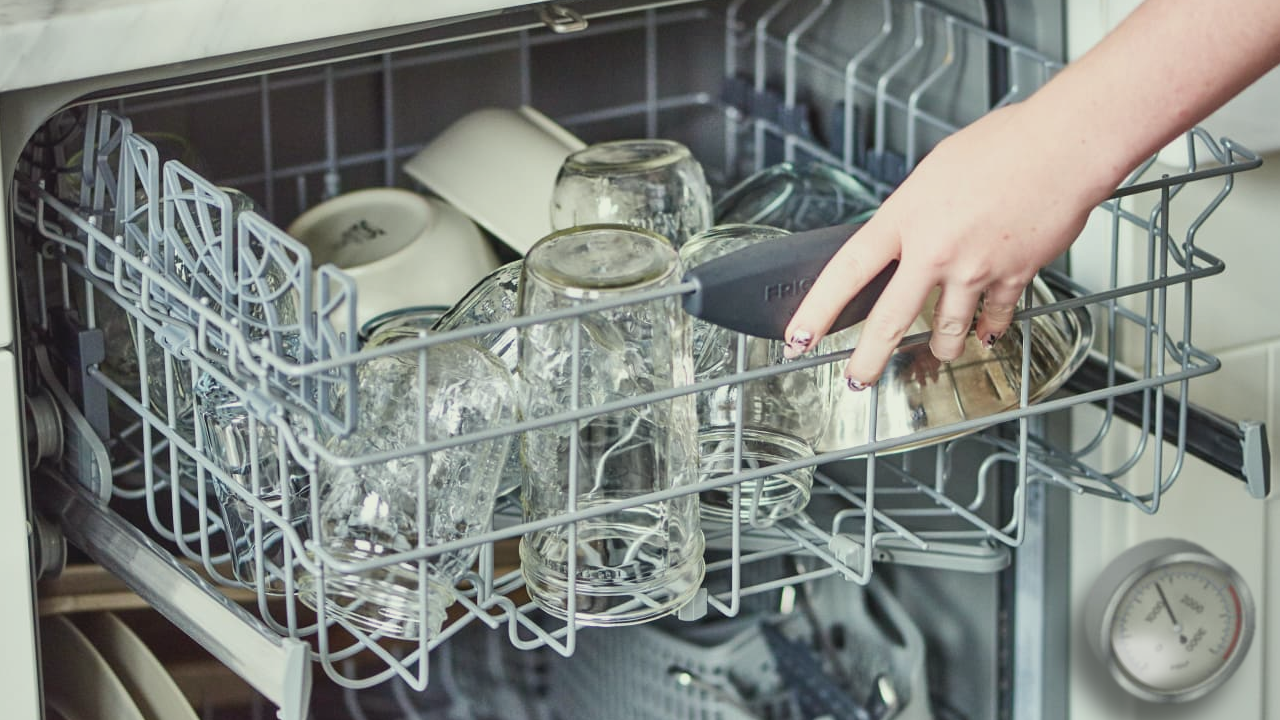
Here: 1300 psi
